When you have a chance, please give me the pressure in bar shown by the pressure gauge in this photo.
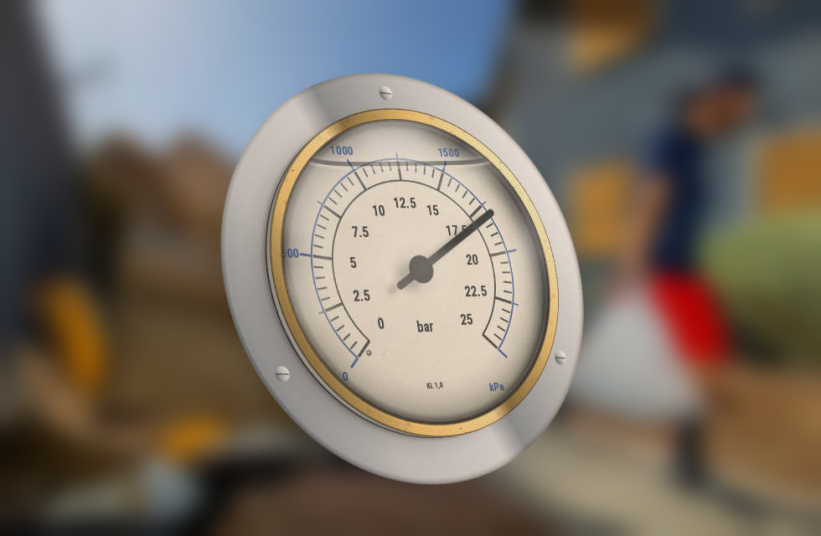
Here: 18 bar
